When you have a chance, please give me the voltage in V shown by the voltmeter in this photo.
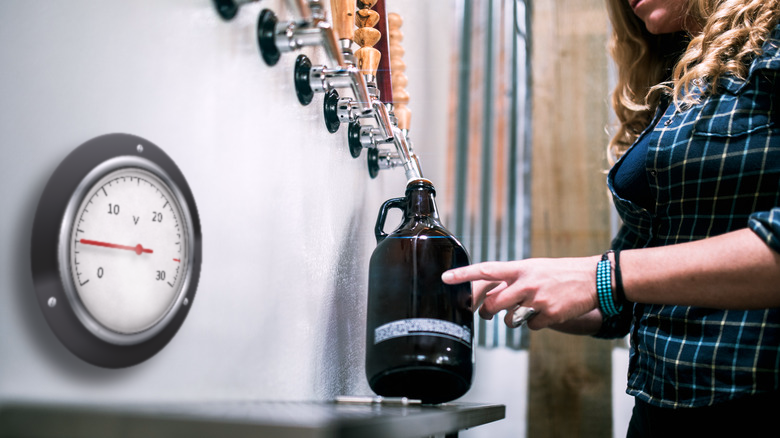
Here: 4 V
